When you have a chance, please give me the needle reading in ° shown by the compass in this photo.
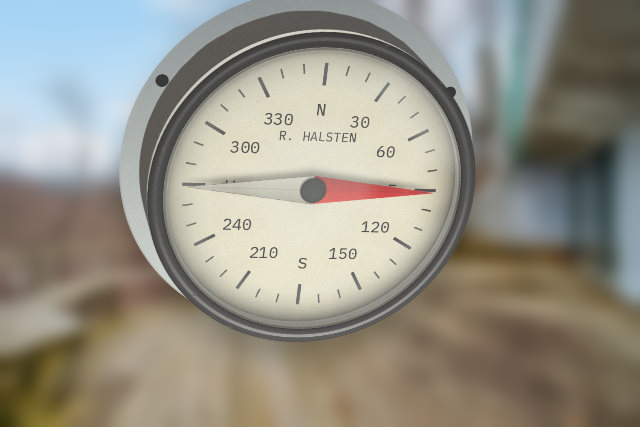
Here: 90 °
